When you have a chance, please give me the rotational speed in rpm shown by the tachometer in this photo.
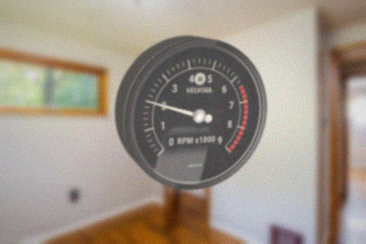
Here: 2000 rpm
